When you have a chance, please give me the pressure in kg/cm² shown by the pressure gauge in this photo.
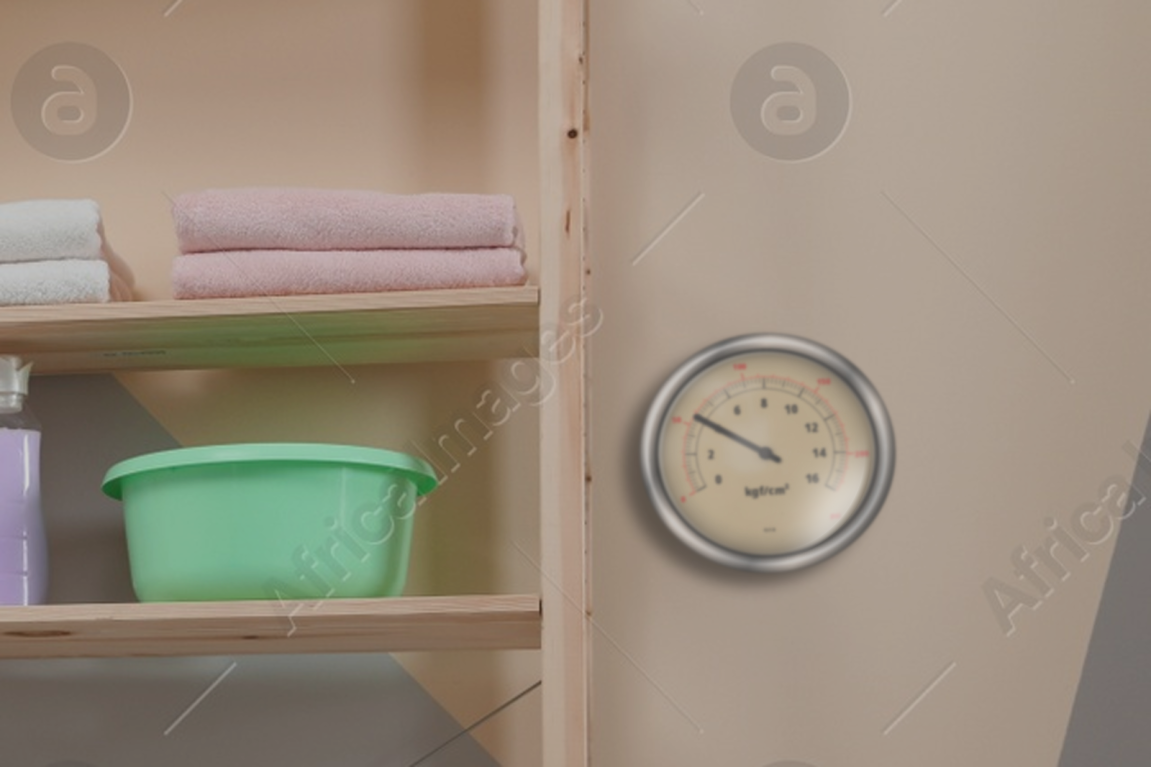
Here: 4 kg/cm²
